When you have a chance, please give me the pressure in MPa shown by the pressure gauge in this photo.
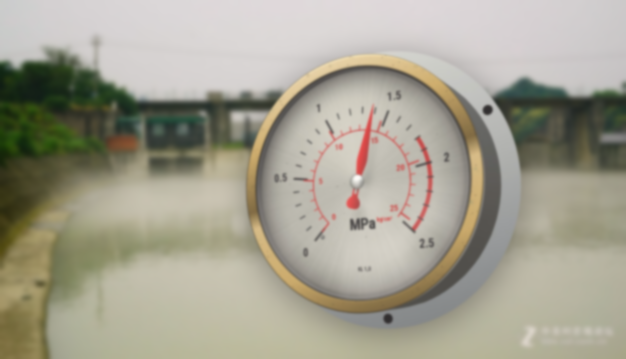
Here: 1.4 MPa
